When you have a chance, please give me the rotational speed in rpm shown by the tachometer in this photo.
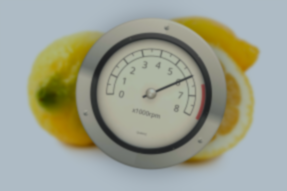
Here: 6000 rpm
